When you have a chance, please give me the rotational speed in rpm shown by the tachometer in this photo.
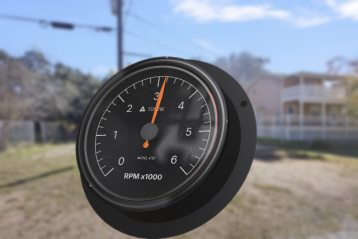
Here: 3200 rpm
